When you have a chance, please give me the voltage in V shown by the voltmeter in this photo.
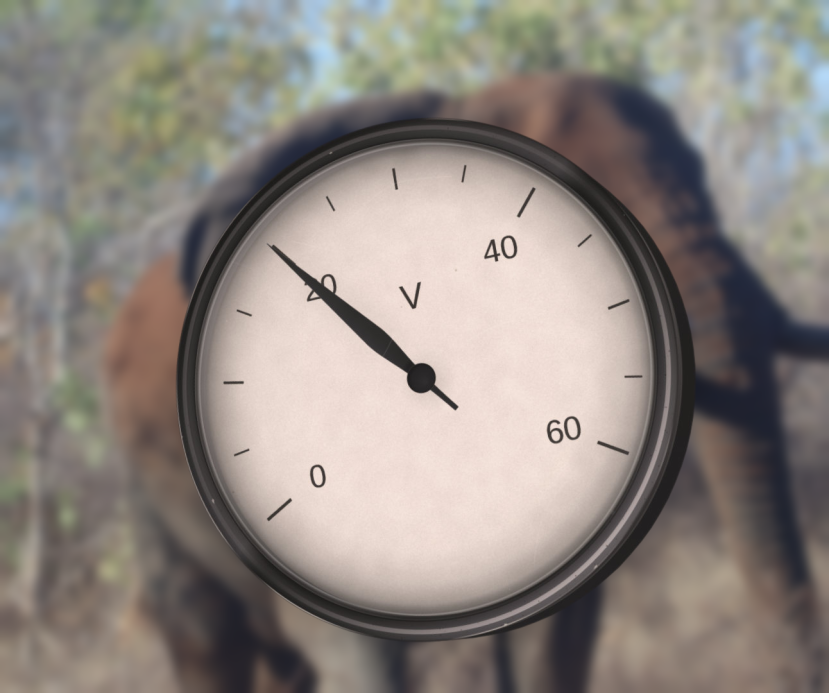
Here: 20 V
